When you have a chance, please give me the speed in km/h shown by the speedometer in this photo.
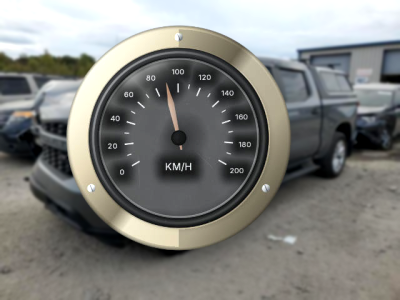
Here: 90 km/h
